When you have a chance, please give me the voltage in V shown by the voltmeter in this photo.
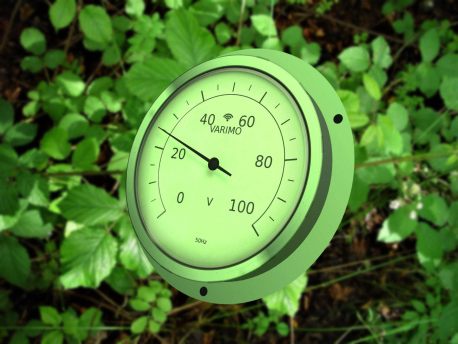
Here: 25 V
